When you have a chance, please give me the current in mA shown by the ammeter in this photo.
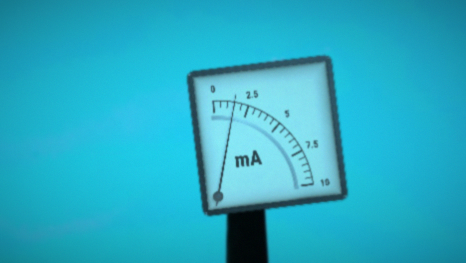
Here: 1.5 mA
